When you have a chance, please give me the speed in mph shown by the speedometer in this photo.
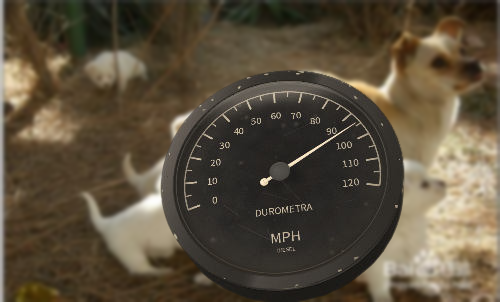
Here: 95 mph
